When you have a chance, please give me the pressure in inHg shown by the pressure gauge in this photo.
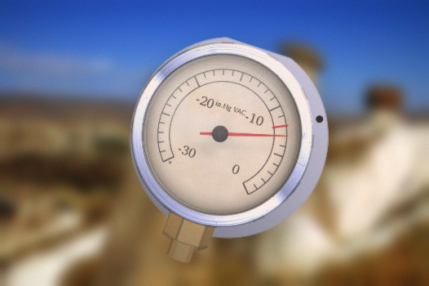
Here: -7 inHg
